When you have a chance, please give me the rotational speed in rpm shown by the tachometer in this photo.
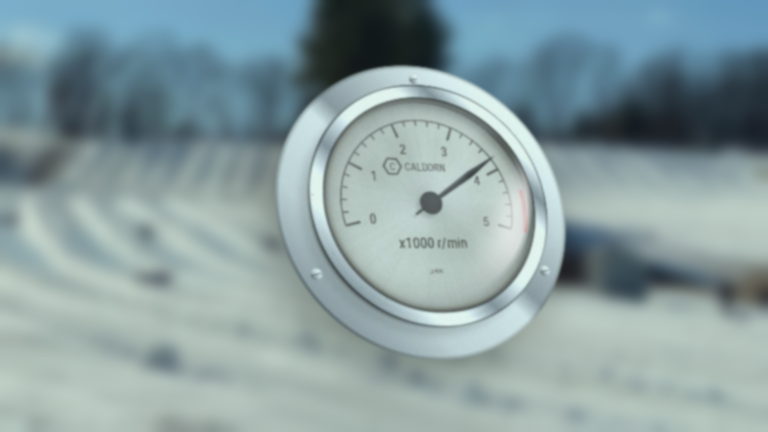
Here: 3800 rpm
